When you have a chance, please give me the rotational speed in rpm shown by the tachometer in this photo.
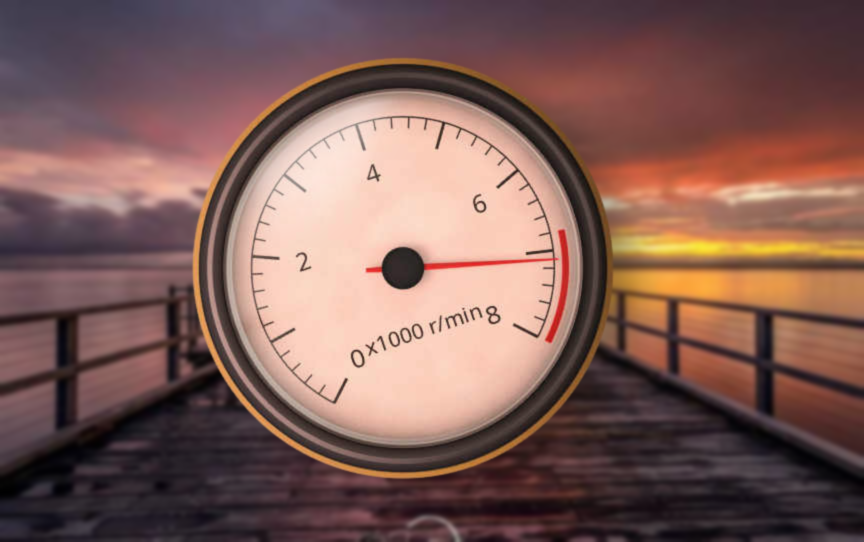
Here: 7100 rpm
